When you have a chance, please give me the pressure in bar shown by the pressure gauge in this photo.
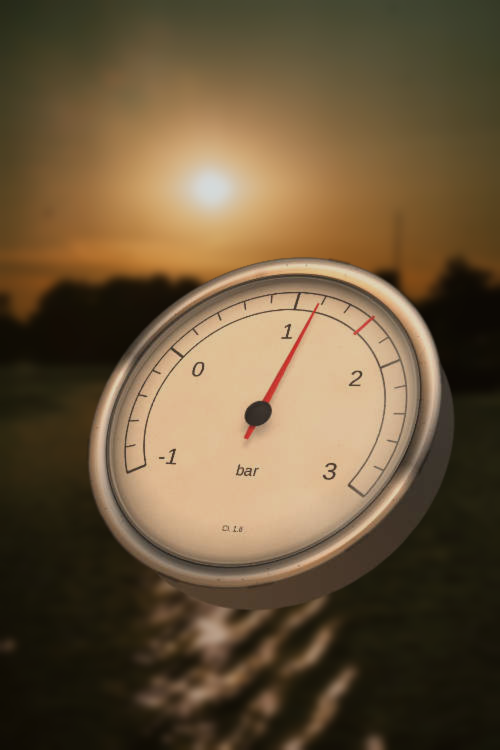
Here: 1.2 bar
